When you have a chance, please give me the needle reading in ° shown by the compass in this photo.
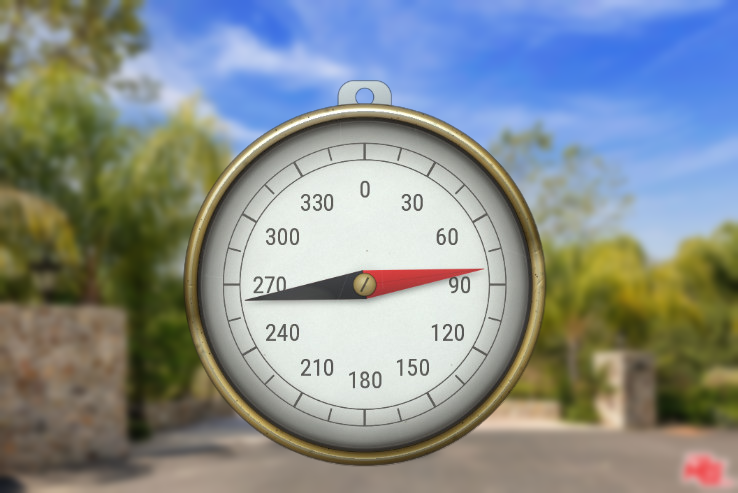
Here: 82.5 °
